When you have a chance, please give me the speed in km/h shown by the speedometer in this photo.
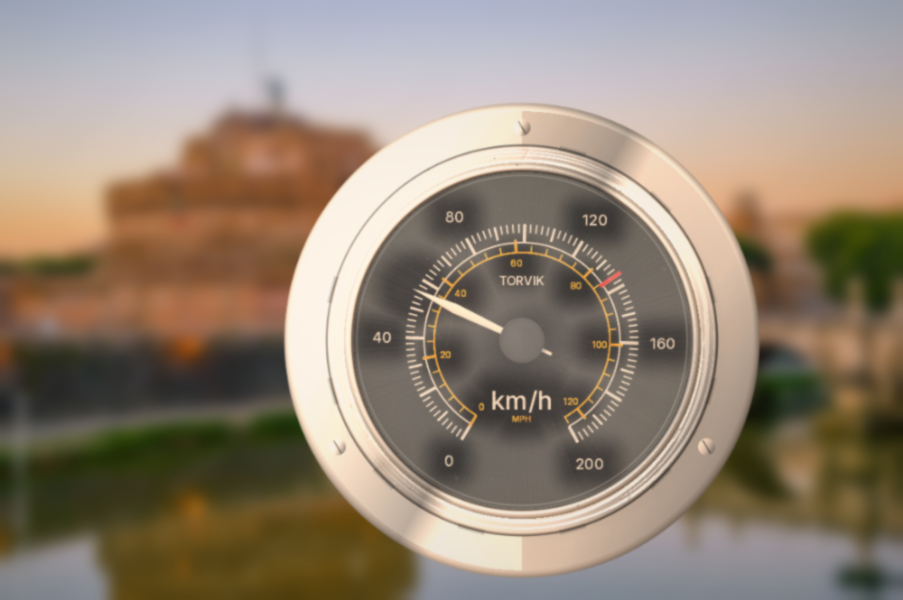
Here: 56 km/h
